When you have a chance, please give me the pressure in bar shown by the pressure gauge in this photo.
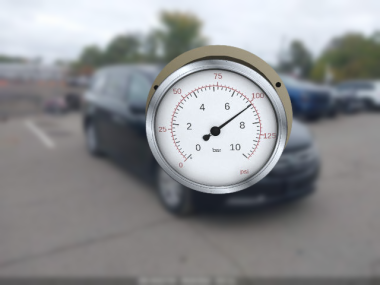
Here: 7 bar
